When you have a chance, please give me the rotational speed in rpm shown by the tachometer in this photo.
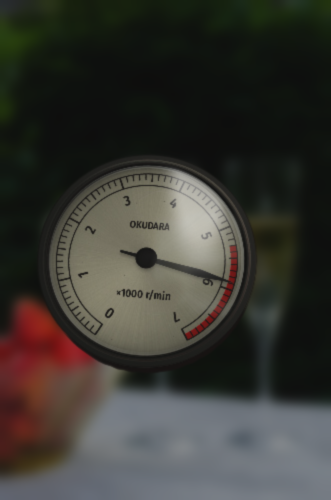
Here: 5900 rpm
